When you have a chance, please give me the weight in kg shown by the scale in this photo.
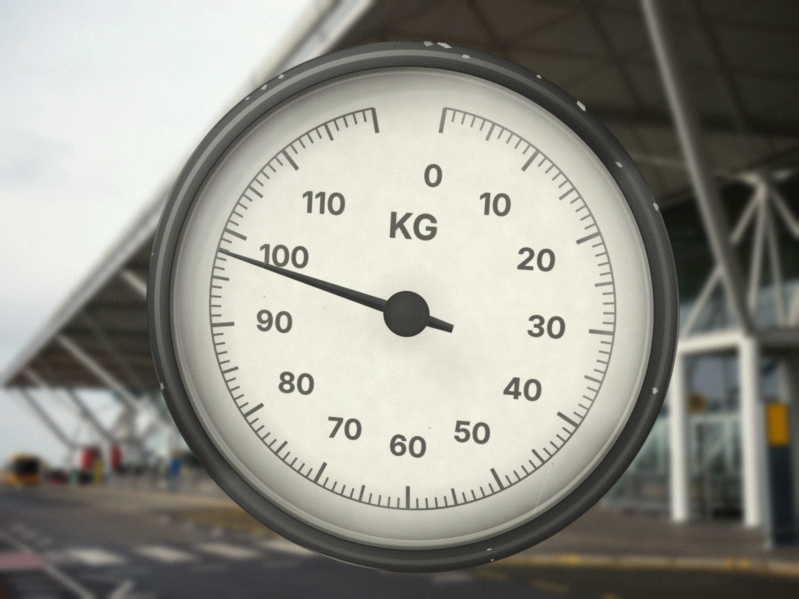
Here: 98 kg
